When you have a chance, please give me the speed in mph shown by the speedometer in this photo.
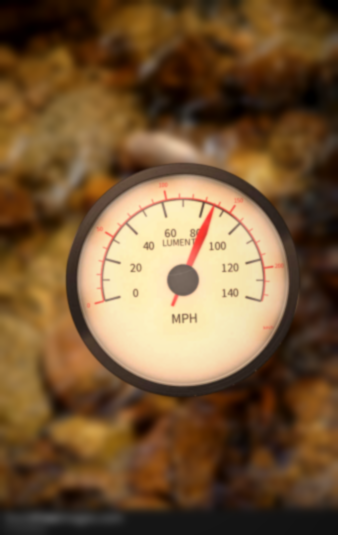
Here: 85 mph
